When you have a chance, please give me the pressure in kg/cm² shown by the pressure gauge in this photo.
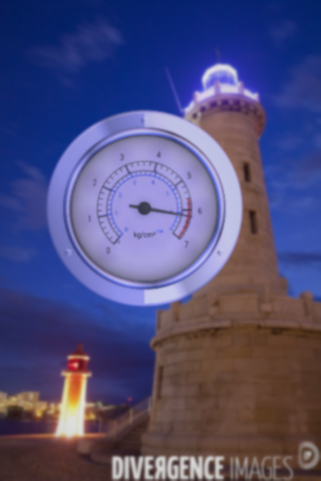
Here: 6.2 kg/cm²
